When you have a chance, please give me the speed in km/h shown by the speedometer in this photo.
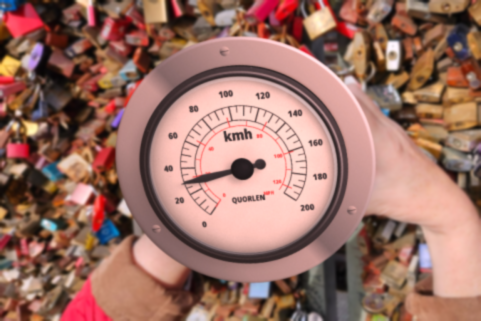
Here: 30 km/h
